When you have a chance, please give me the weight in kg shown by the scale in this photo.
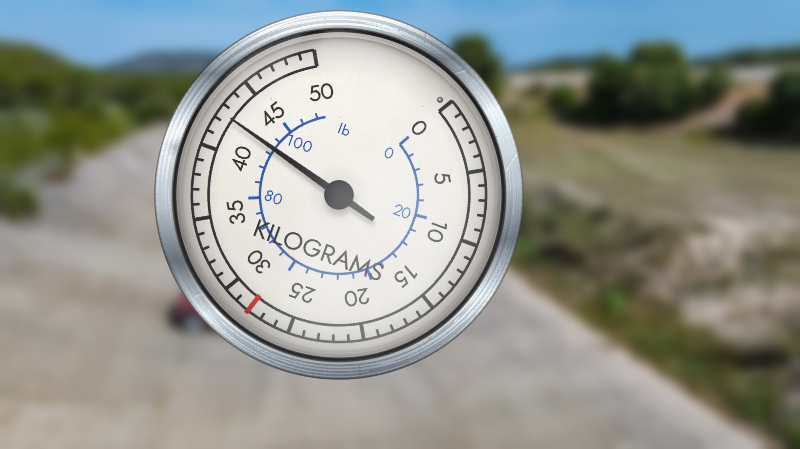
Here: 42.5 kg
